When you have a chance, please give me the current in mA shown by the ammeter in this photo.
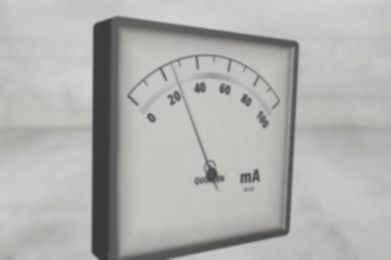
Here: 25 mA
